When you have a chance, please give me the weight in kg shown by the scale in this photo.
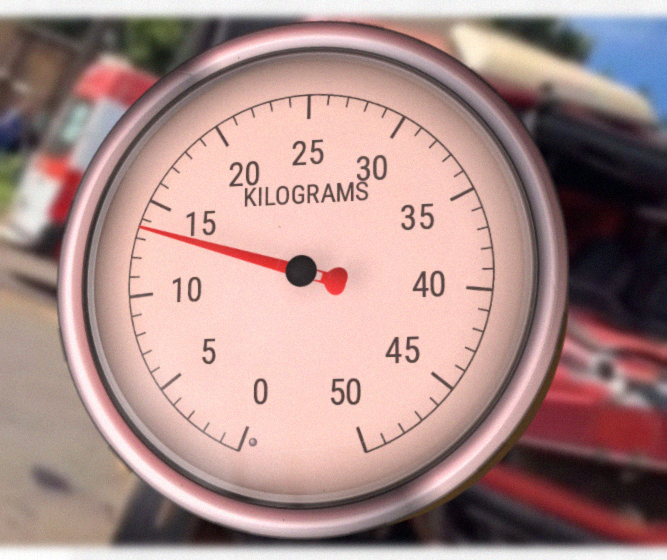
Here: 13.5 kg
